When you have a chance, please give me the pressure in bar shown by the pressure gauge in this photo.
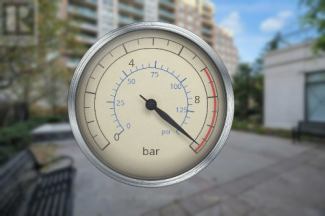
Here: 9.75 bar
